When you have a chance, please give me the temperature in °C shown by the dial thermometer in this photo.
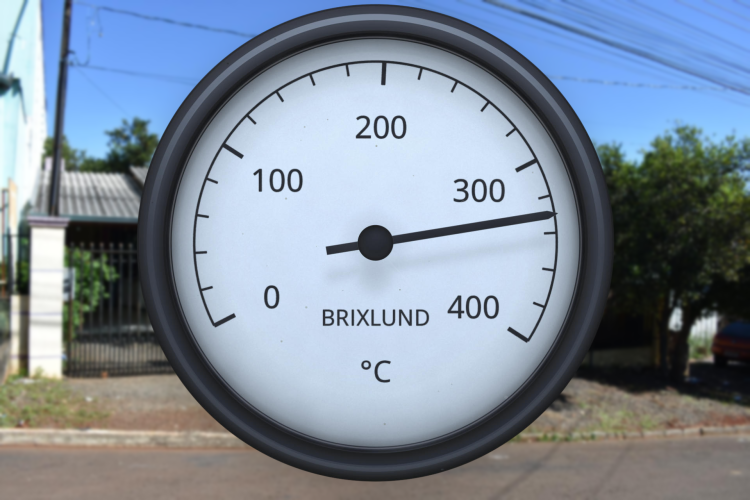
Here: 330 °C
